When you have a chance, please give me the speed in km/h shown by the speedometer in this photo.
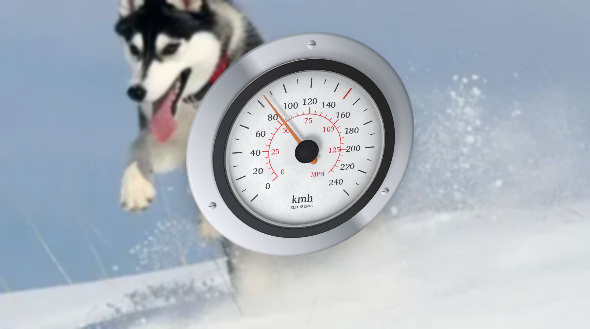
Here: 85 km/h
